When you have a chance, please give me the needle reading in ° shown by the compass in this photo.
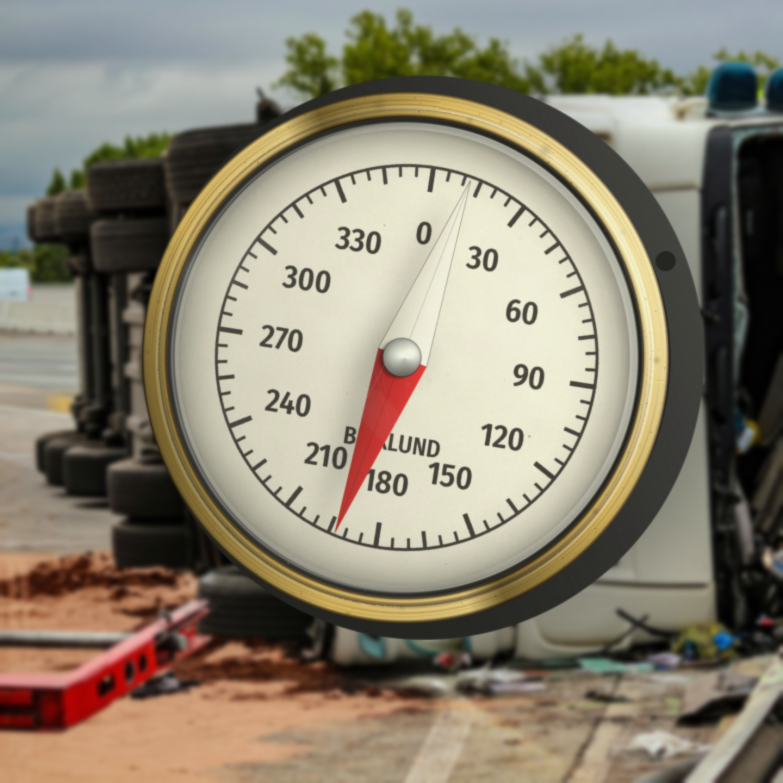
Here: 192.5 °
